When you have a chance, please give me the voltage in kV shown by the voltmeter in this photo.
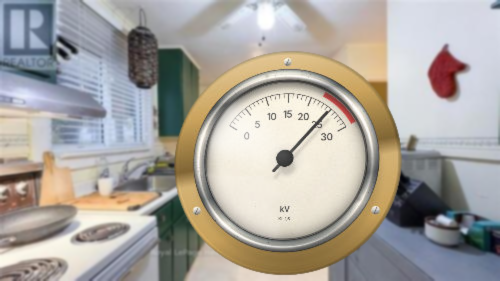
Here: 25 kV
